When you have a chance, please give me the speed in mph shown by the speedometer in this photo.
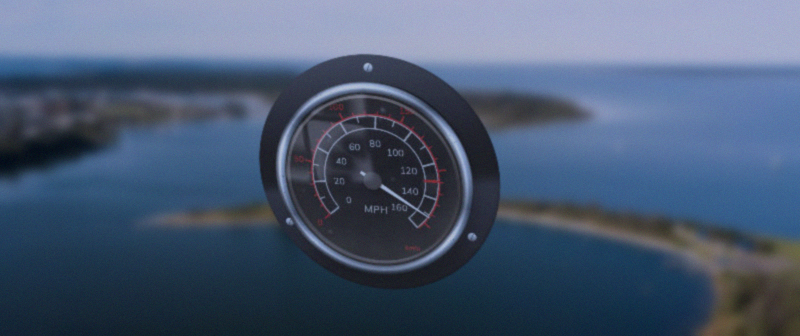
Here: 150 mph
